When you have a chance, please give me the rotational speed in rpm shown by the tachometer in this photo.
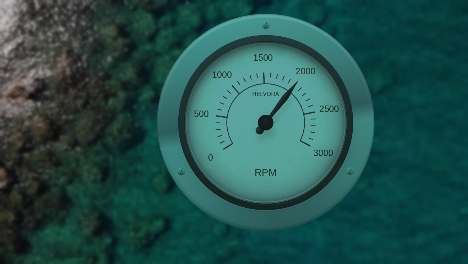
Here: 2000 rpm
